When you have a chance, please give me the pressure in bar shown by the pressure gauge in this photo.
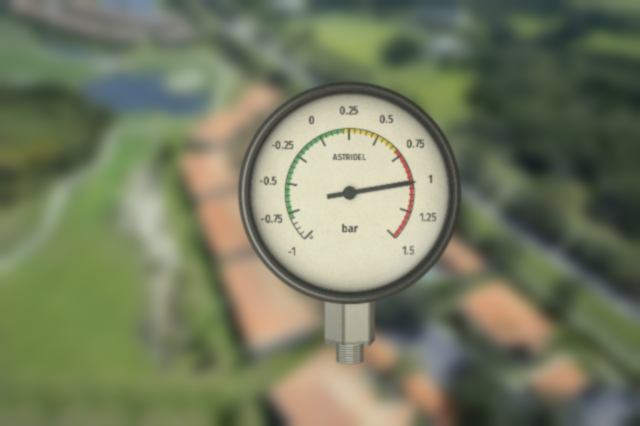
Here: 1 bar
